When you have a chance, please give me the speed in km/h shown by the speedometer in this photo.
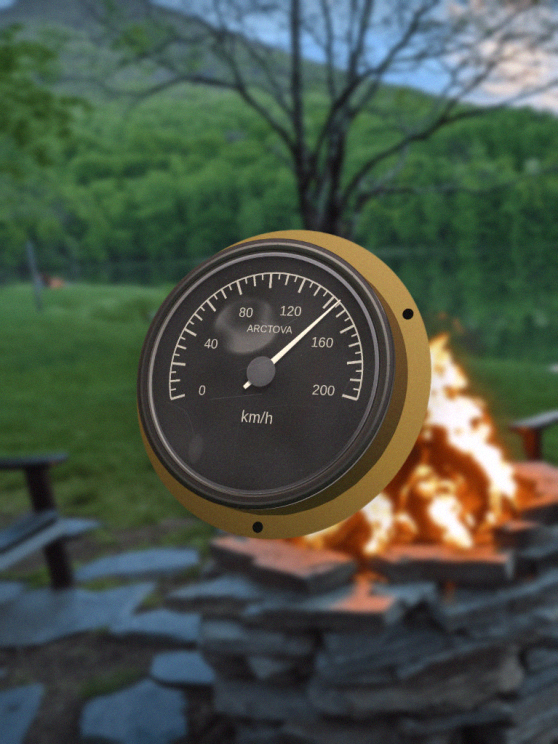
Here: 145 km/h
